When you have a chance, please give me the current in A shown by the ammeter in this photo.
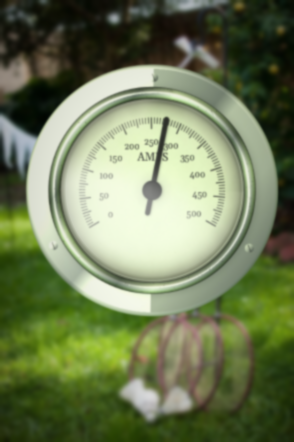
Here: 275 A
